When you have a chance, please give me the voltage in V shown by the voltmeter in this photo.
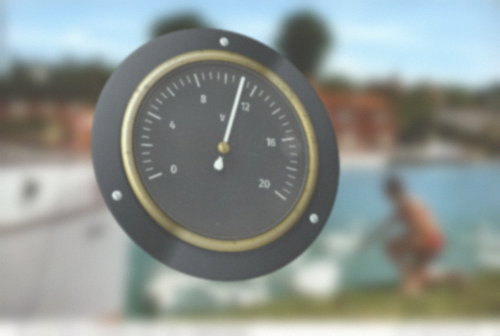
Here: 11 V
